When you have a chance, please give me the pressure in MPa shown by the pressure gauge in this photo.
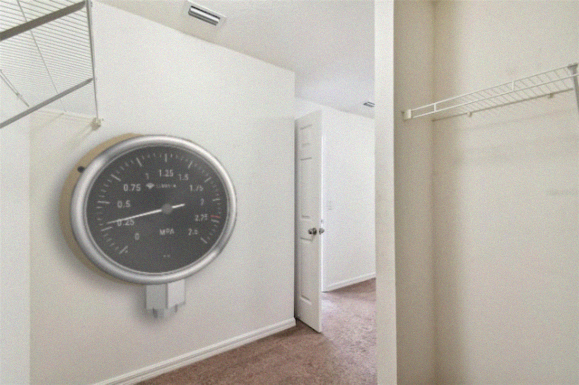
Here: 0.3 MPa
